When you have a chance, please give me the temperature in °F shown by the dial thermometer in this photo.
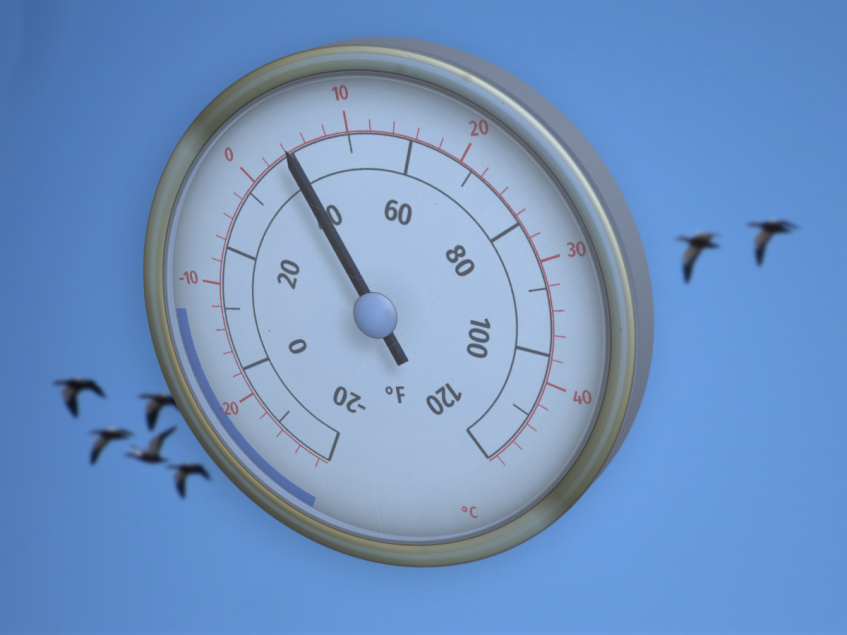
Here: 40 °F
